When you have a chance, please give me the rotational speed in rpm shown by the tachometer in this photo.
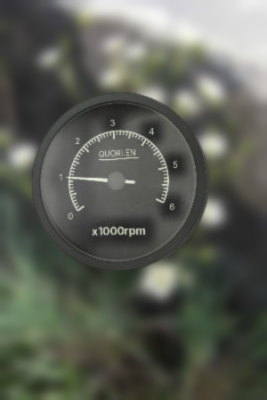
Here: 1000 rpm
